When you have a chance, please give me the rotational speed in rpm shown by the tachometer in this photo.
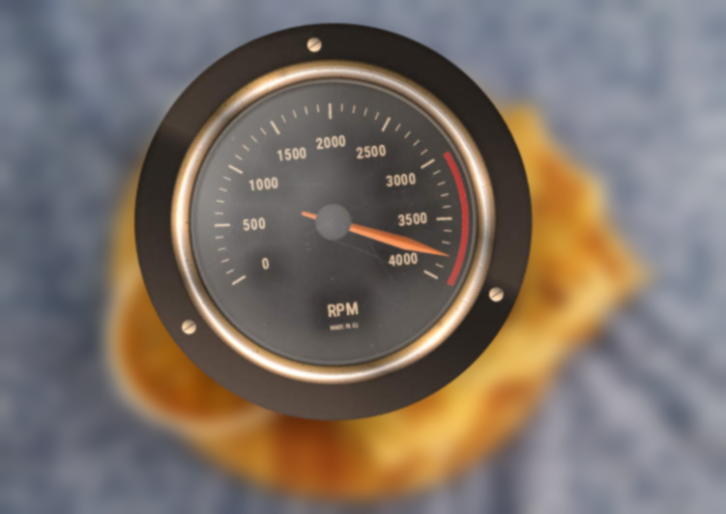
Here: 3800 rpm
